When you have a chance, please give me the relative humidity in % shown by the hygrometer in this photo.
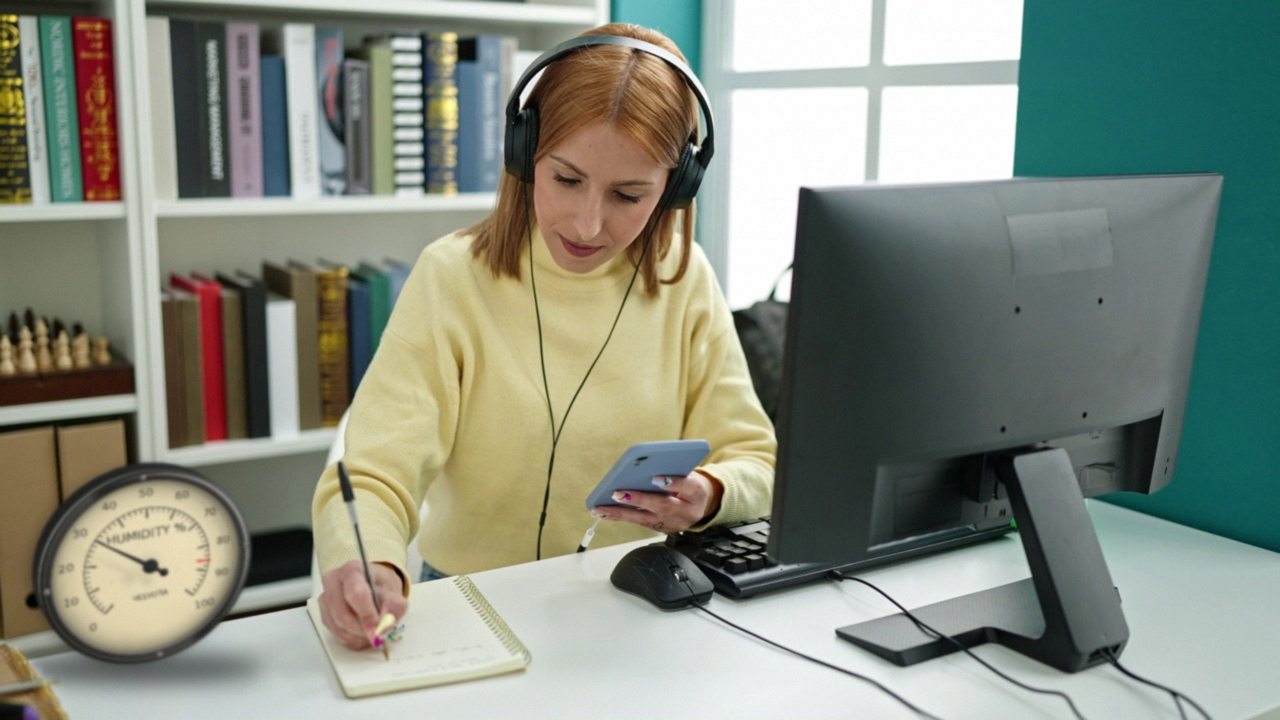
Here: 30 %
